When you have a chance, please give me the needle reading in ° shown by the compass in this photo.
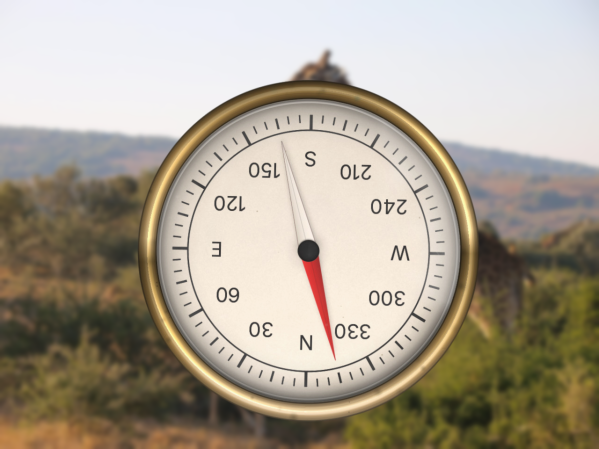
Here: 345 °
